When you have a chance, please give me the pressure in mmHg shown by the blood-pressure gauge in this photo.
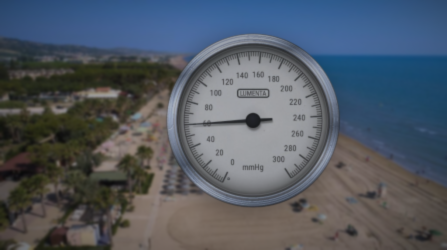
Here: 60 mmHg
